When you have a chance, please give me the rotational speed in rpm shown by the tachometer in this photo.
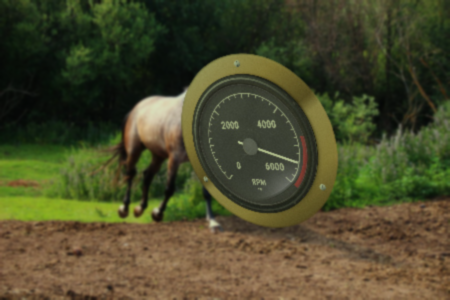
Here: 5400 rpm
